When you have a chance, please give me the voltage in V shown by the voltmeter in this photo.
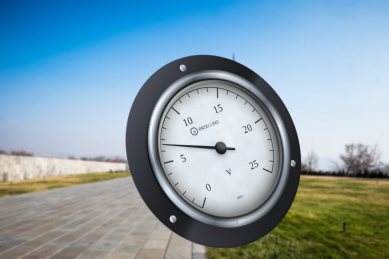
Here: 6.5 V
